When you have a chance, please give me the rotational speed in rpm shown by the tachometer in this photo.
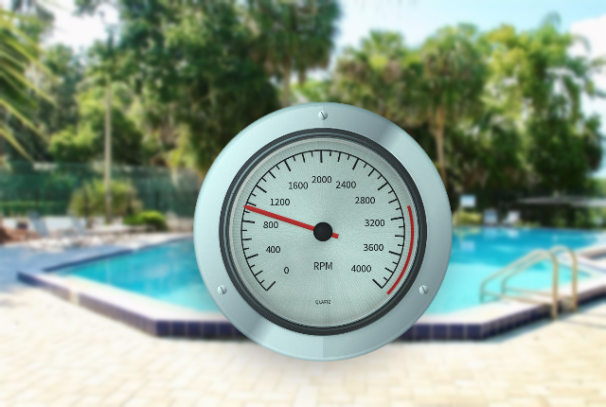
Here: 950 rpm
